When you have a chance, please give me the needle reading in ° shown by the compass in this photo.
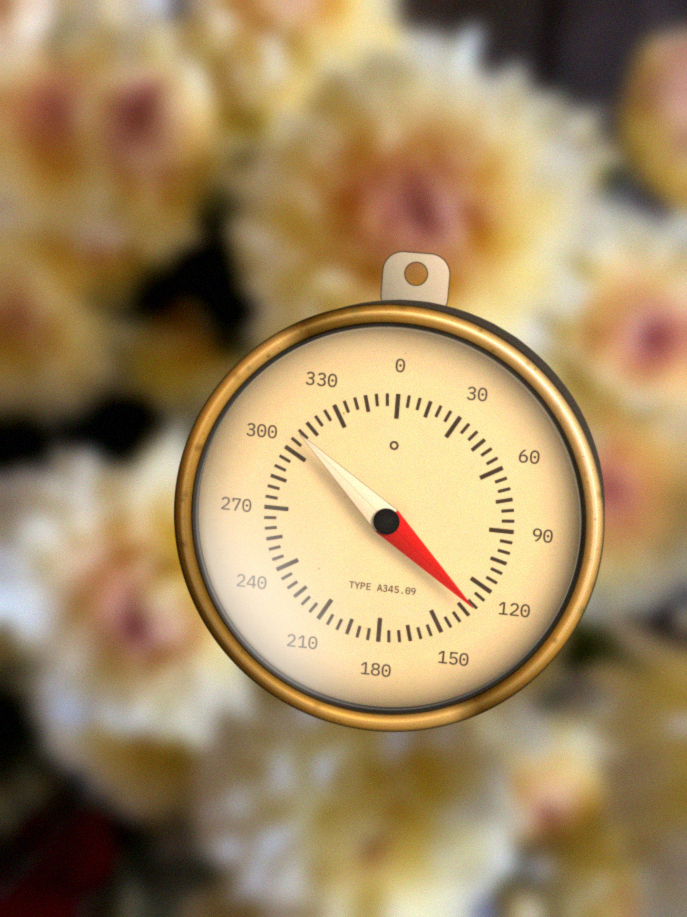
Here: 130 °
